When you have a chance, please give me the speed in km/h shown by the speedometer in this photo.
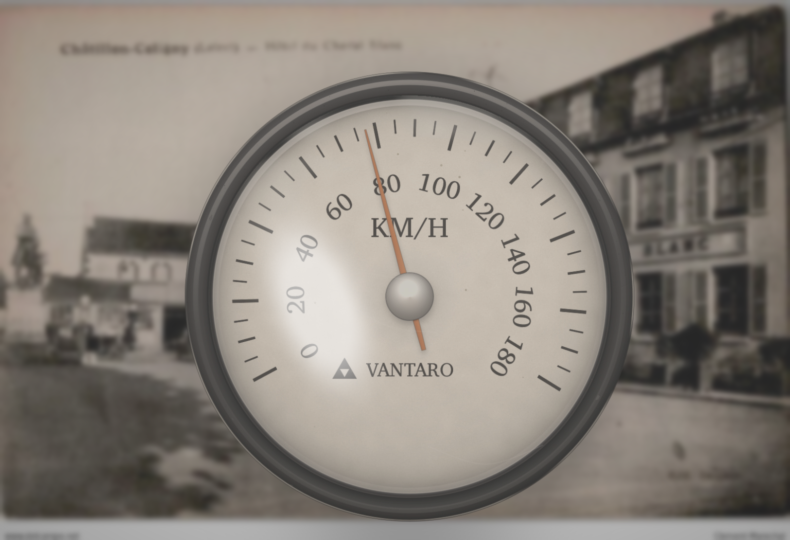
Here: 77.5 km/h
